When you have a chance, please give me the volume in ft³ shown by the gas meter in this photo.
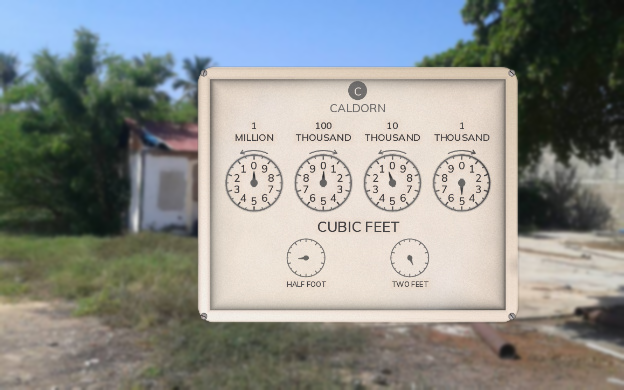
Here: 500 ft³
